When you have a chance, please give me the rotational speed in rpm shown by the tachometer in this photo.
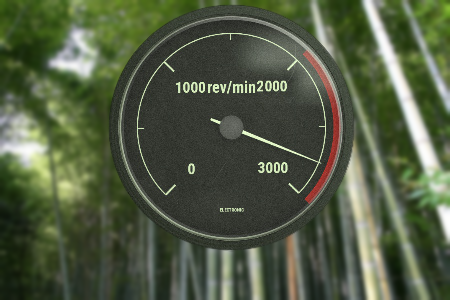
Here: 2750 rpm
